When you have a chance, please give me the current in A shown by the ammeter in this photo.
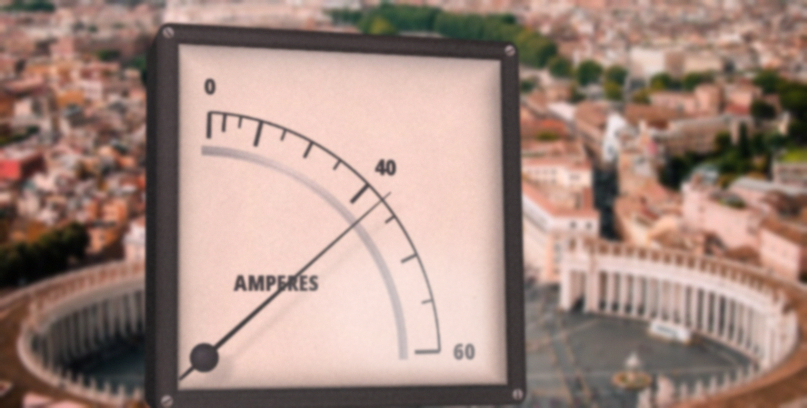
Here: 42.5 A
